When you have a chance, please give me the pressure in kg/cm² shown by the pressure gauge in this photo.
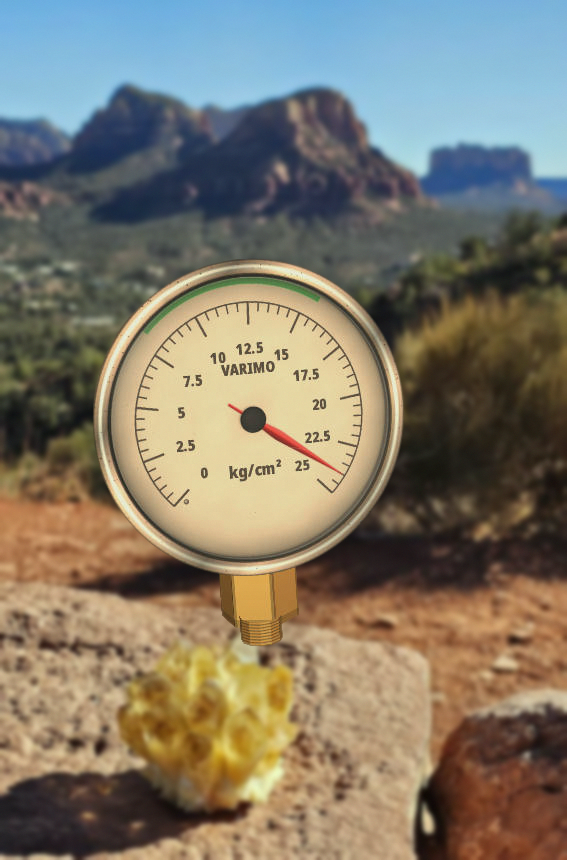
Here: 24 kg/cm²
